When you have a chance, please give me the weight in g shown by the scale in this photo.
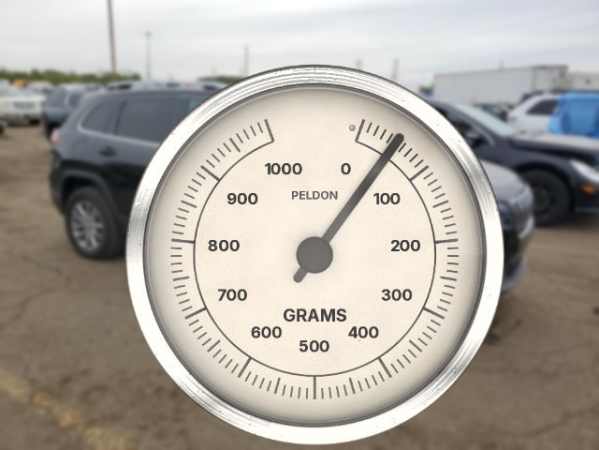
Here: 50 g
